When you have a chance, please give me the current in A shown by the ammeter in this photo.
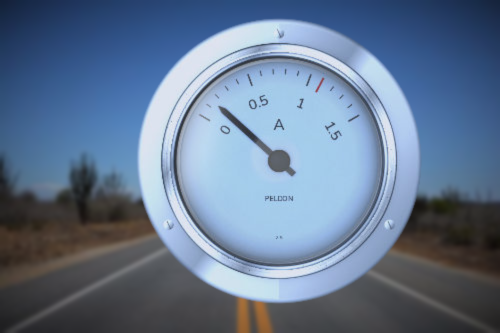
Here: 0.15 A
